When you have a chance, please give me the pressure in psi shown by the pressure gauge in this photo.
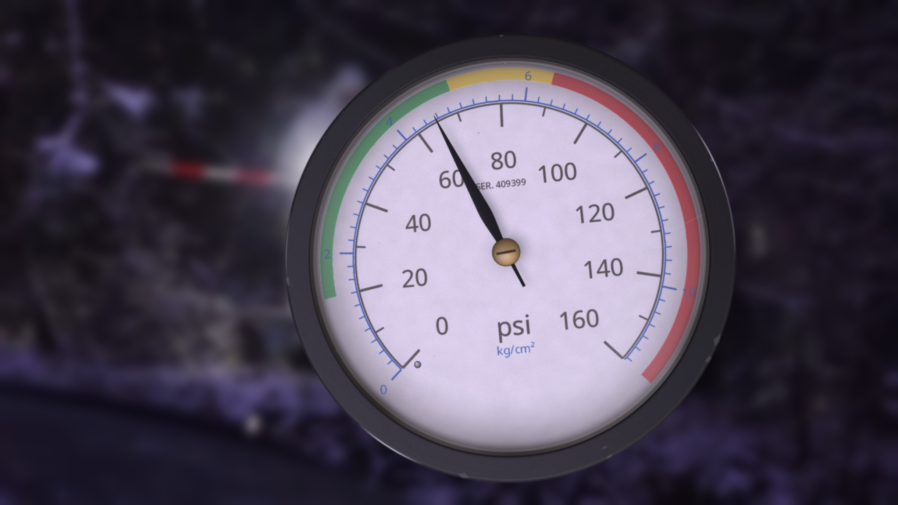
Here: 65 psi
